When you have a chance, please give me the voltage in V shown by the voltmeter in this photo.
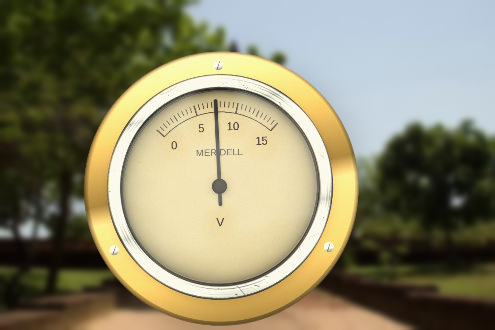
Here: 7.5 V
